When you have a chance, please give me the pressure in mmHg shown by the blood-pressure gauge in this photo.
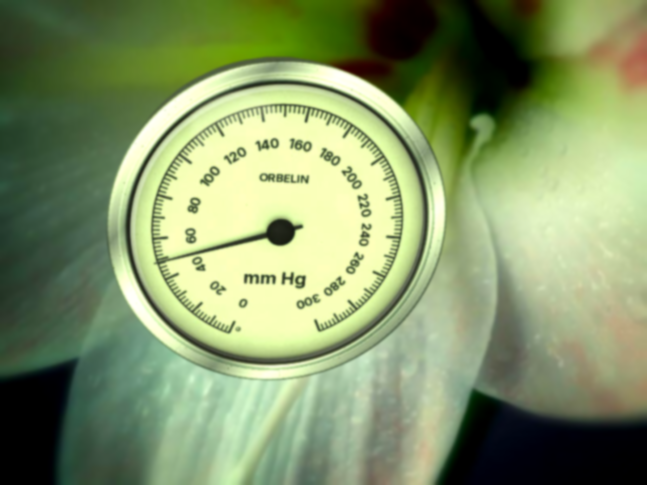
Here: 50 mmHg
